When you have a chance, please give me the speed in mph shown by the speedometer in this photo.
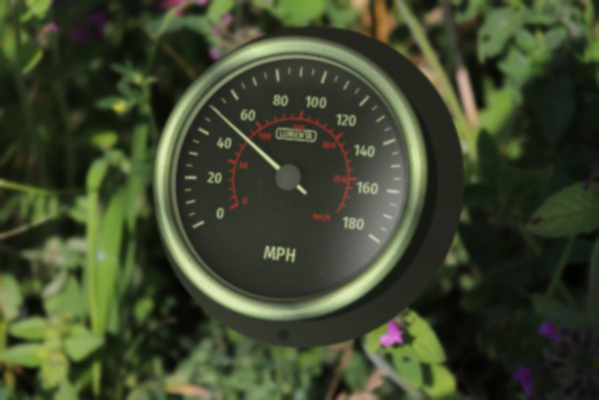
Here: 50 mph
